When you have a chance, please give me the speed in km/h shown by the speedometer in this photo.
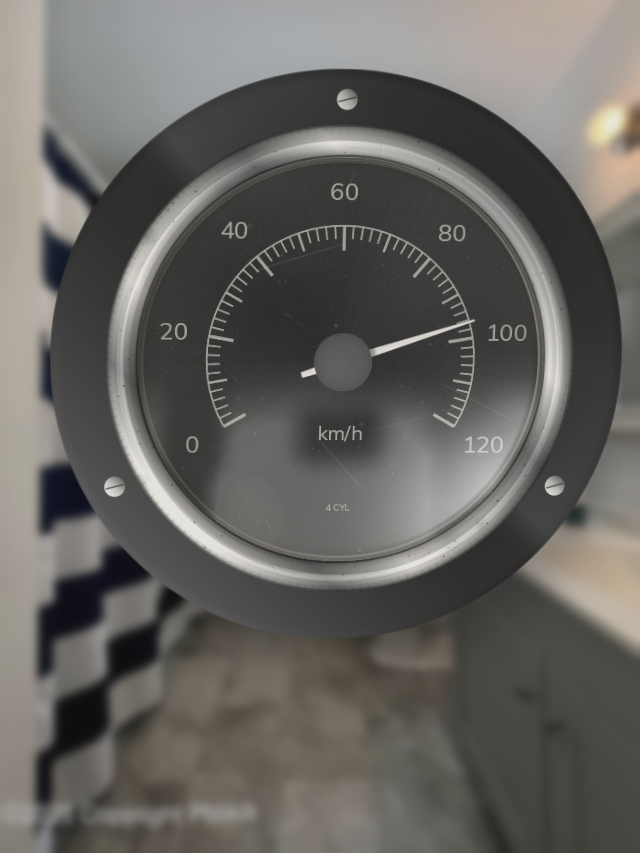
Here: 96 km/h
